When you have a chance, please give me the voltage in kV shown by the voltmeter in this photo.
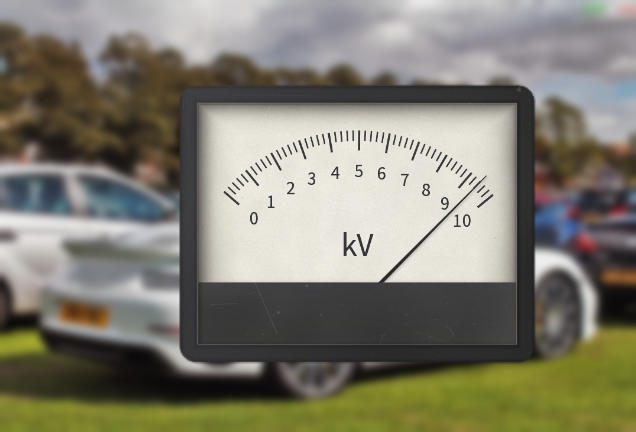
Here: 9.4 kV
